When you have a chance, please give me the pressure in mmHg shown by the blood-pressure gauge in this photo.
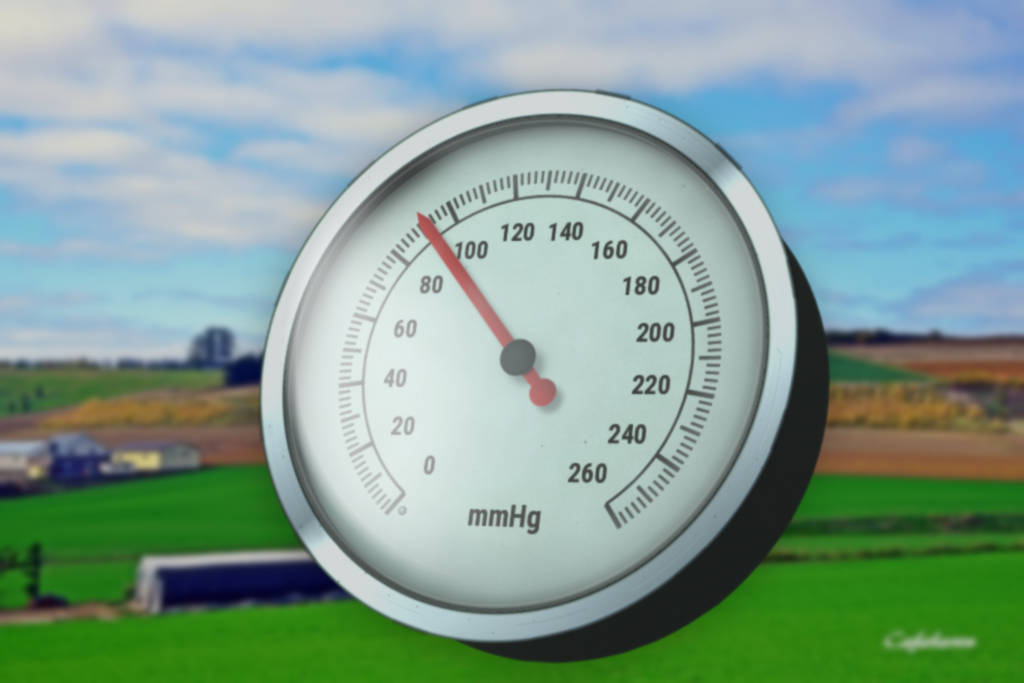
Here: 92 mmHg
